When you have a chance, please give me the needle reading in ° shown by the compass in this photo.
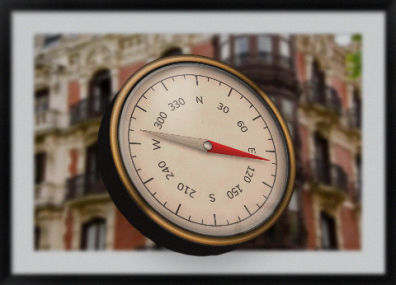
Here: 100 °
